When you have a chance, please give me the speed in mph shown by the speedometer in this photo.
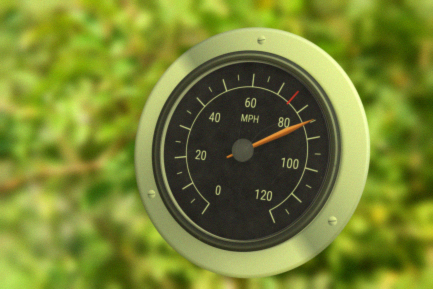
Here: 85 mph
